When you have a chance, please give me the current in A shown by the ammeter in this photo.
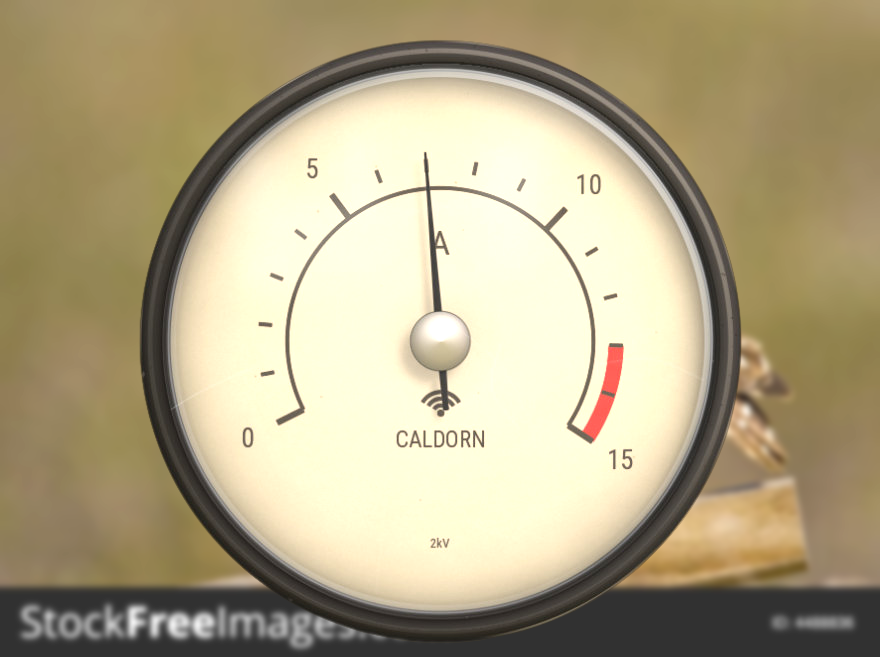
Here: 7 A
